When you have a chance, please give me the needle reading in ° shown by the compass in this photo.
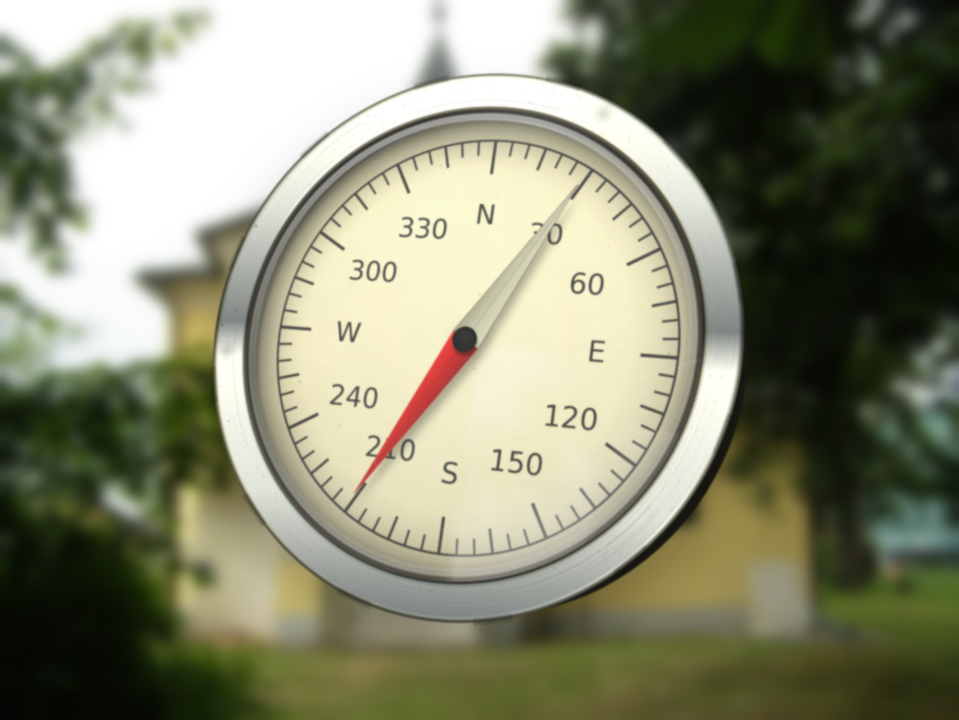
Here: 210 °
